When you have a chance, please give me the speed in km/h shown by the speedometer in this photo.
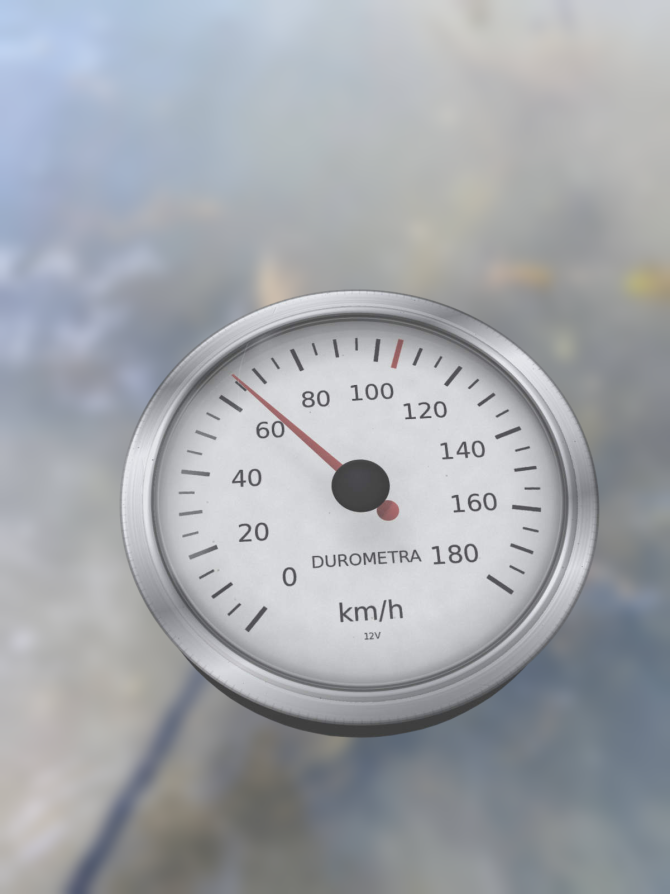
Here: 65 km/h
